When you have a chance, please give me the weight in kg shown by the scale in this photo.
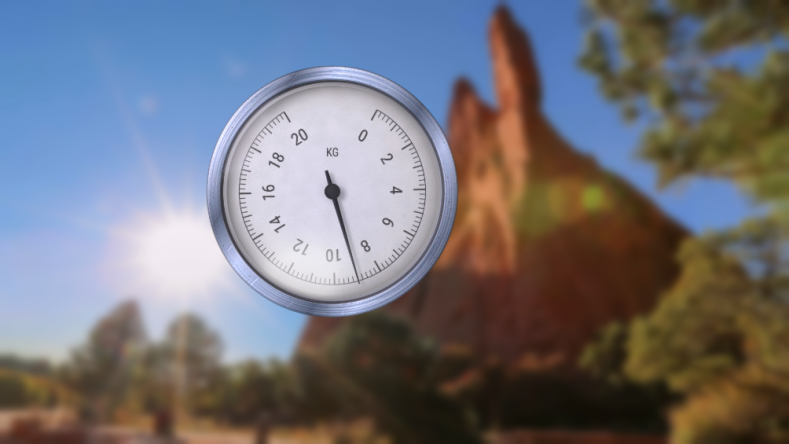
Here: 9 kg
